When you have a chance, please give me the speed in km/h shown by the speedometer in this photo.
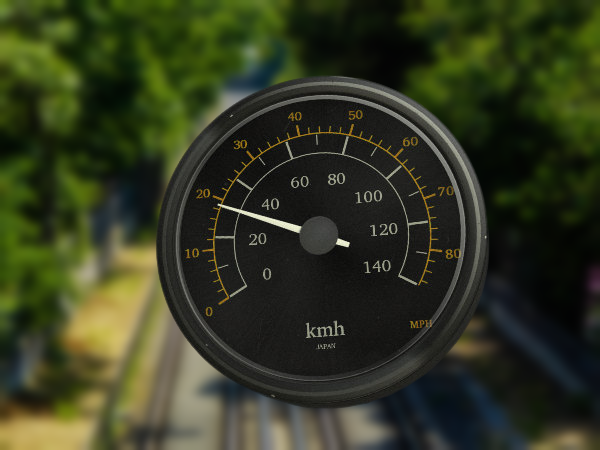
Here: 30 km/h
